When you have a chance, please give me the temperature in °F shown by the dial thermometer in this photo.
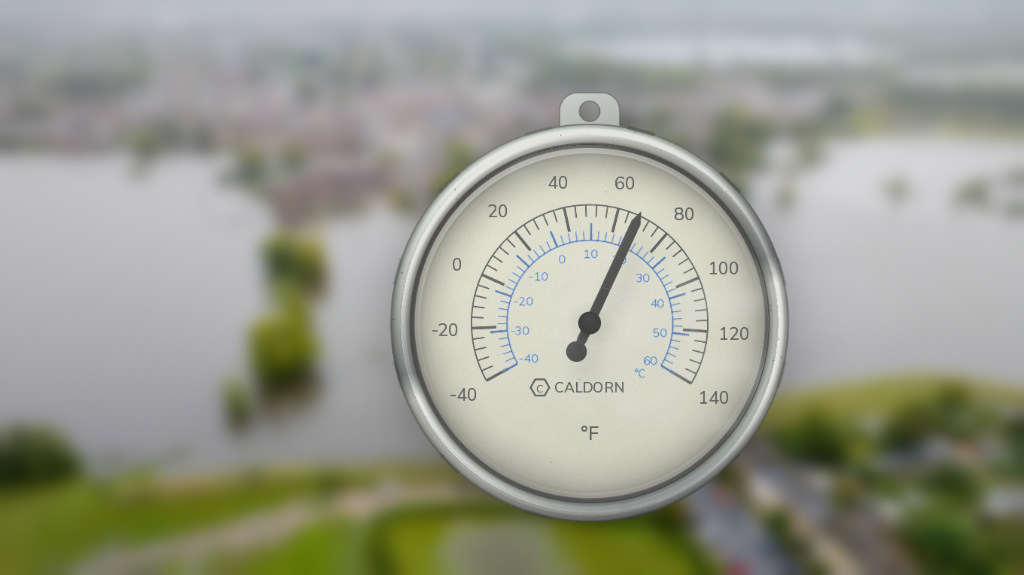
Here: 68 °F
